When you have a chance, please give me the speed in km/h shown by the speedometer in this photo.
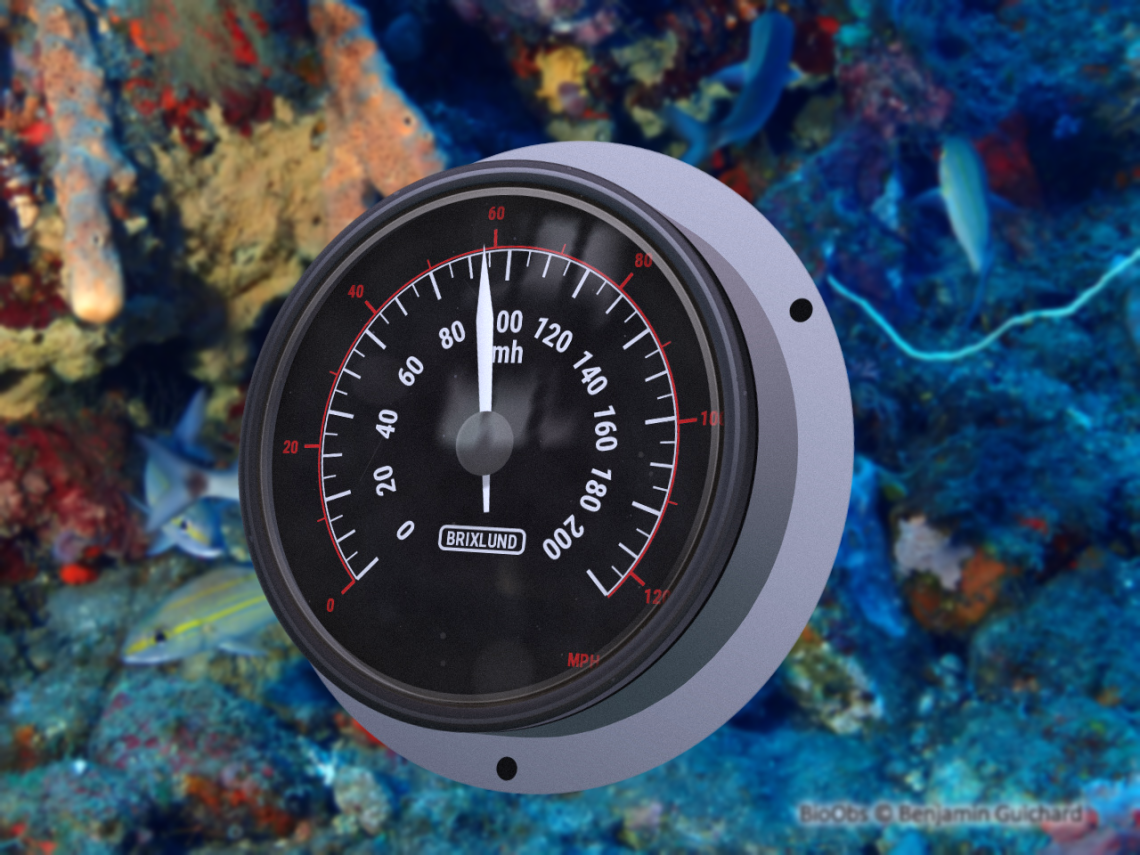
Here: 95 km/h
